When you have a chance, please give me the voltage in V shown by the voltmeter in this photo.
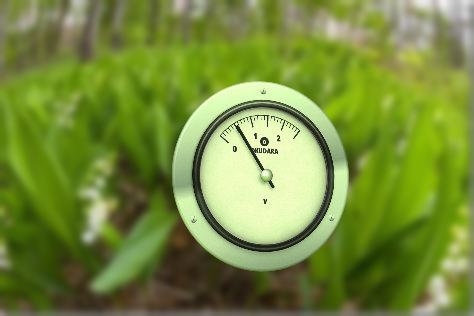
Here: 0.5 V
